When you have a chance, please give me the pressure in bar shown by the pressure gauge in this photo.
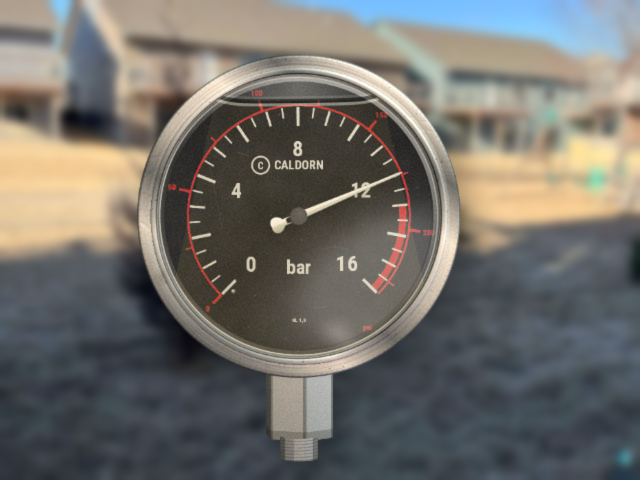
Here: 12 bar
